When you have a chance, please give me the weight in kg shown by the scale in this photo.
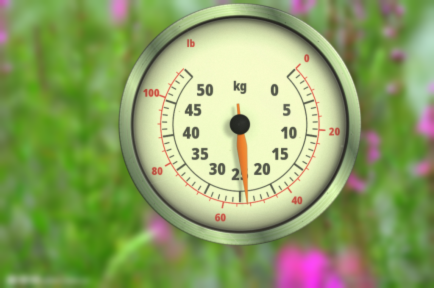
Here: 24 kg
